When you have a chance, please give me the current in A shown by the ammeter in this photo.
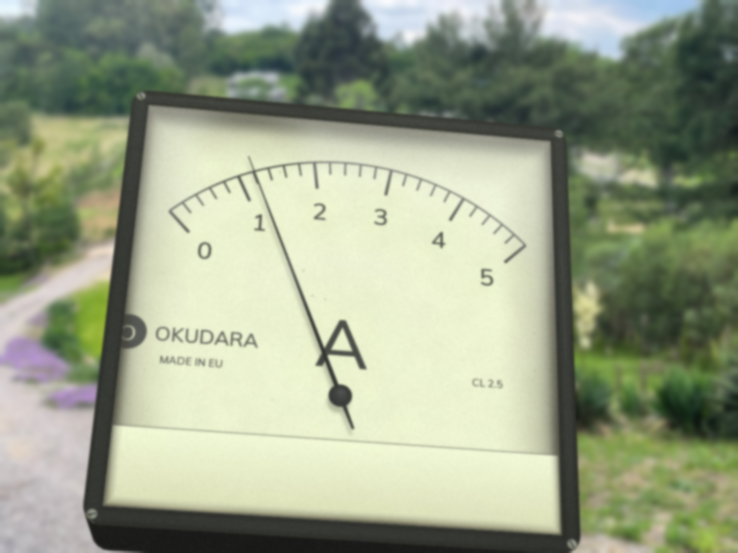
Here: 1.2 A
